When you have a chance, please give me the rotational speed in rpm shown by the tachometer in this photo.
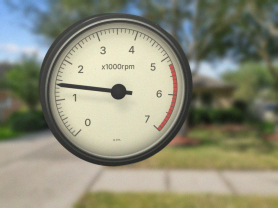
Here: 1400 rpm
